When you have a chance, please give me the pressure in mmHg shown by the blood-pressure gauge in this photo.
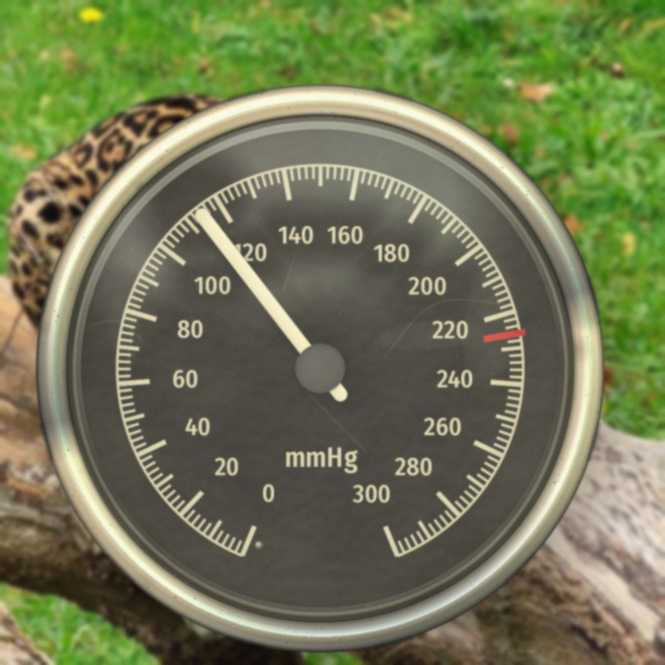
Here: 114 mmHg
